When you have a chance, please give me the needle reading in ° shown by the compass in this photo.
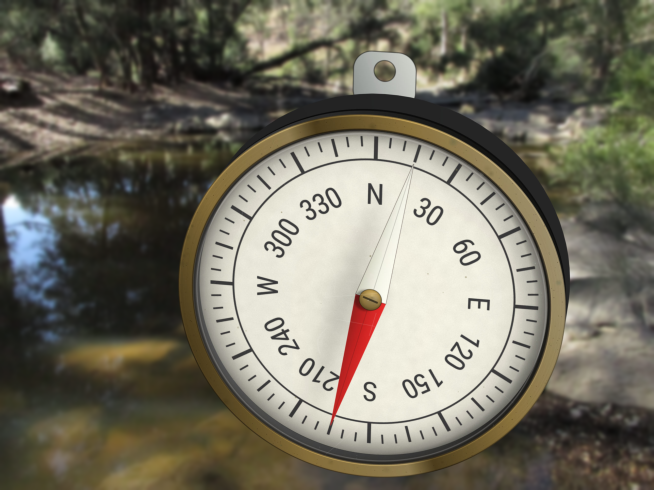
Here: 195 °
